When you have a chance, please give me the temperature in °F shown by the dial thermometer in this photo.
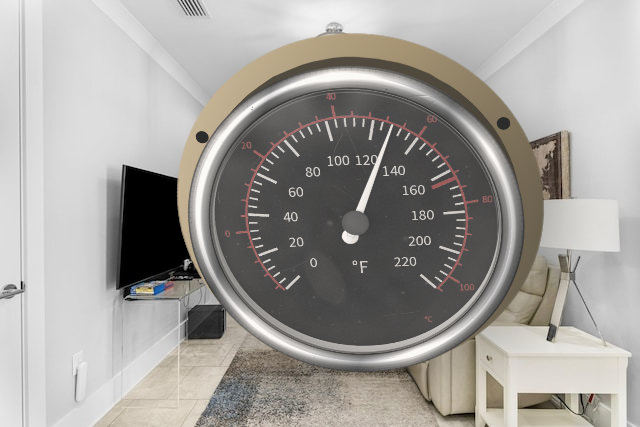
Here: 128 °F
